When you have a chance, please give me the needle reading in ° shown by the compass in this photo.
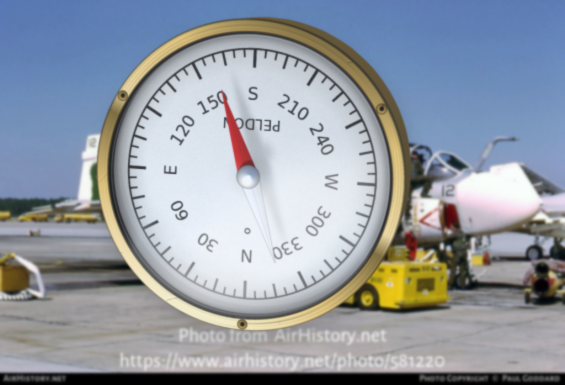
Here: 160 °
